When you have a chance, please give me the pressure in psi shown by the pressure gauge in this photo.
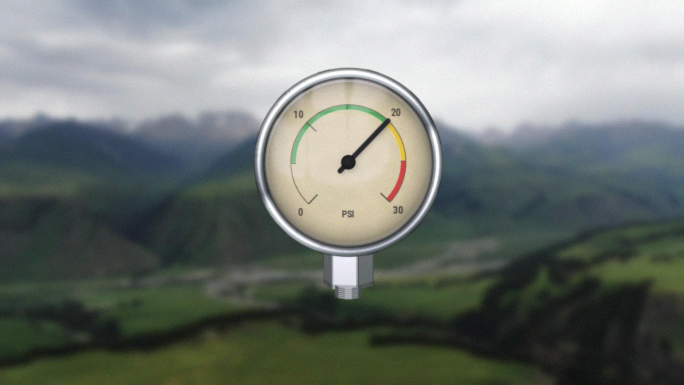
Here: 20 psi
